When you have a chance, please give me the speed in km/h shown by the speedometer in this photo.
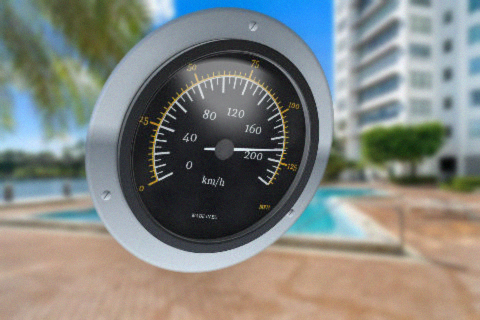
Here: 190 km/h
